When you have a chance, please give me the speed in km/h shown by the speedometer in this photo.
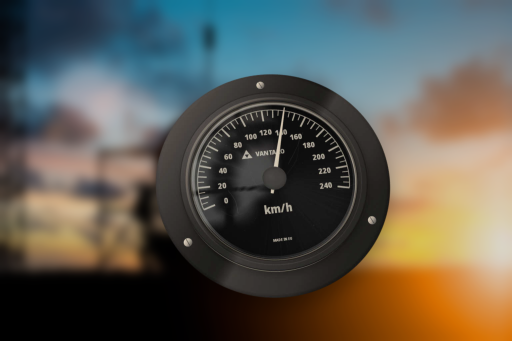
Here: 140 km/h
